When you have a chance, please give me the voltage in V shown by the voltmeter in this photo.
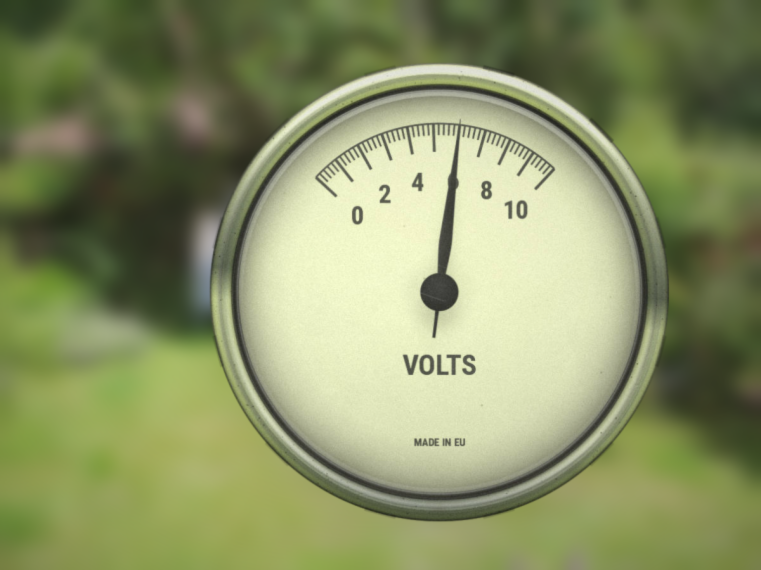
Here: 6 V
